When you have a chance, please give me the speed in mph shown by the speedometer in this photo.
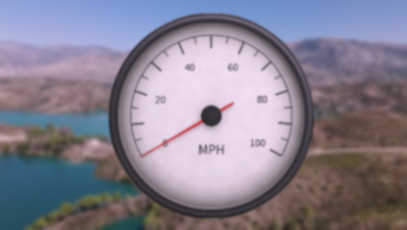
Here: 0 mph
